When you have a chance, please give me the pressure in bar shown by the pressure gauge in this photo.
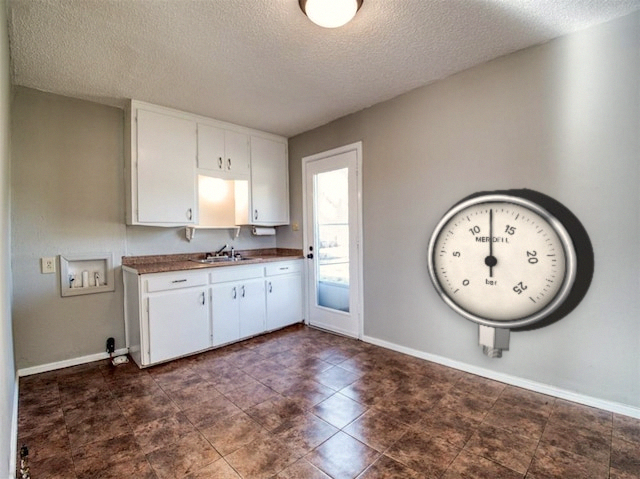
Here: 12.5 bar
